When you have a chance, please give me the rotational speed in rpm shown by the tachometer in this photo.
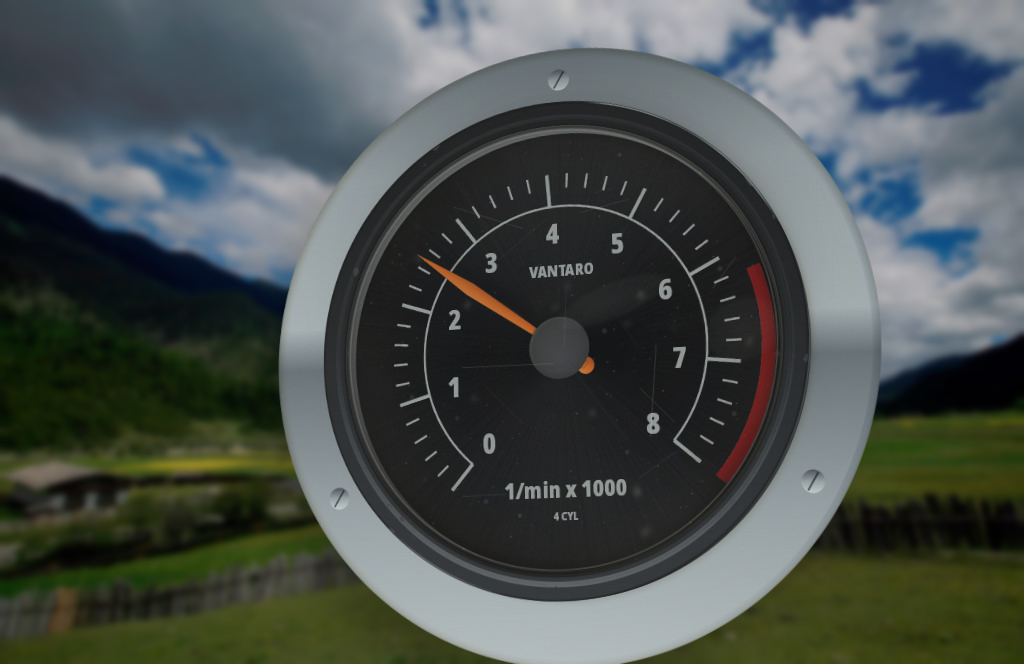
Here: 2500 rpm
